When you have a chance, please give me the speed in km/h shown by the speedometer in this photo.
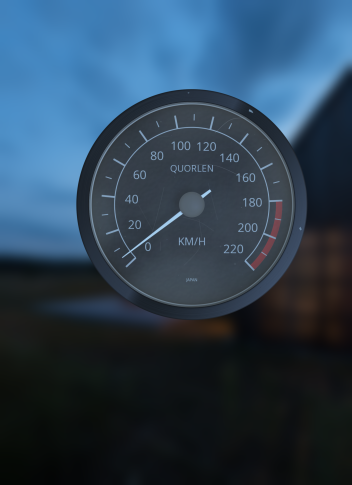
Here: 5 km/h
